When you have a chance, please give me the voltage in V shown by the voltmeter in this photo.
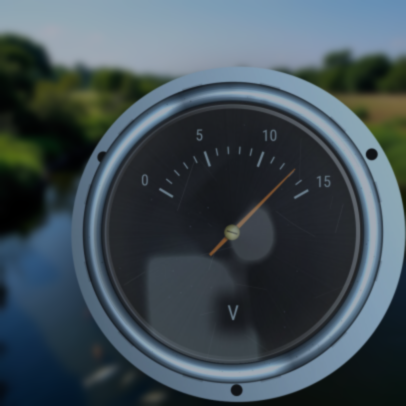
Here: 13 V
